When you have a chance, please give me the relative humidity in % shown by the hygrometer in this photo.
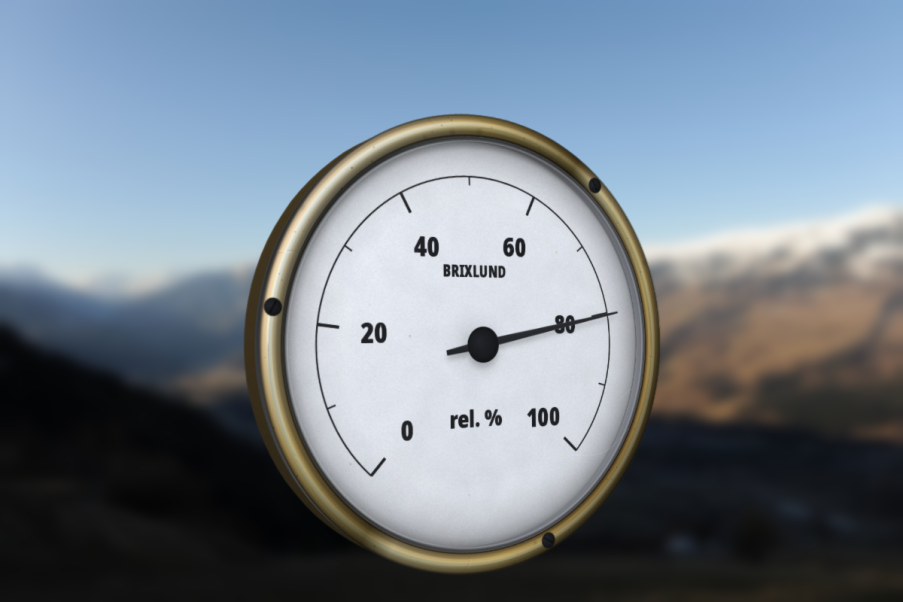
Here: 80 %
